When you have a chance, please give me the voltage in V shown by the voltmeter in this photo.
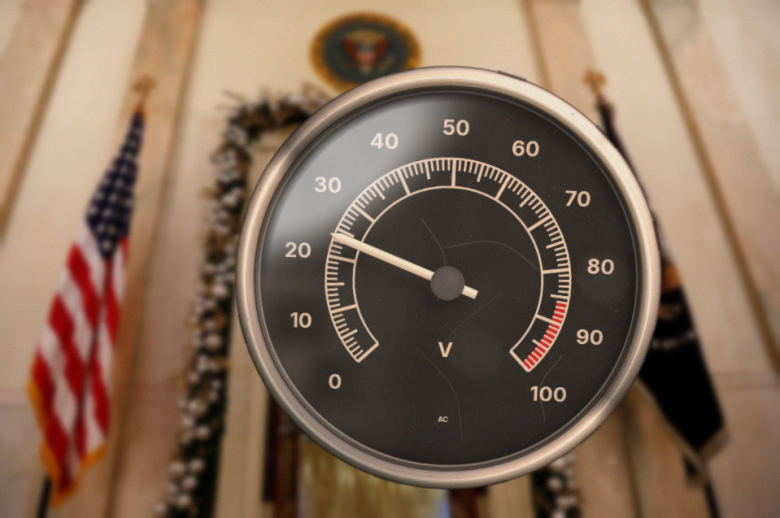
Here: 24 V
